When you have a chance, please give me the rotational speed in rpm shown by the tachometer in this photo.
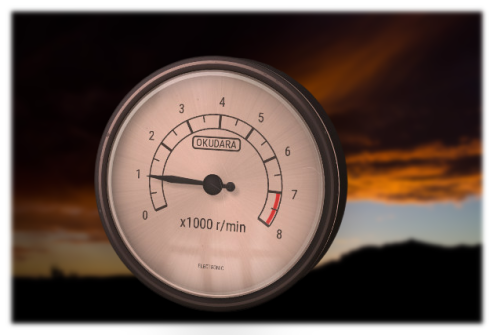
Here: 1000 rpm
